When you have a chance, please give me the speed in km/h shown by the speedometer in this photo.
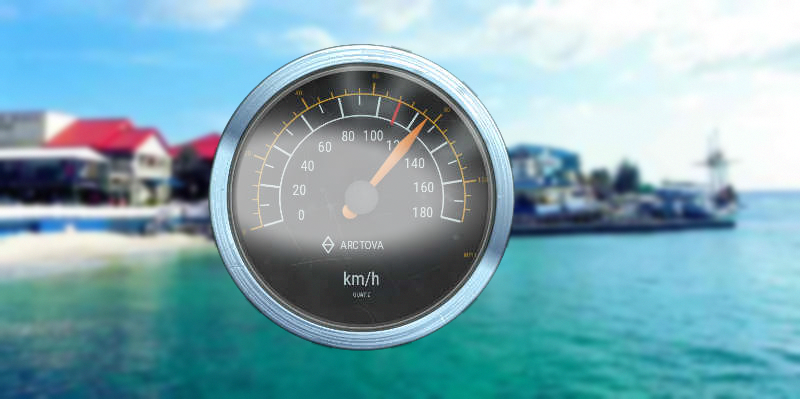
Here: 125 km/h
